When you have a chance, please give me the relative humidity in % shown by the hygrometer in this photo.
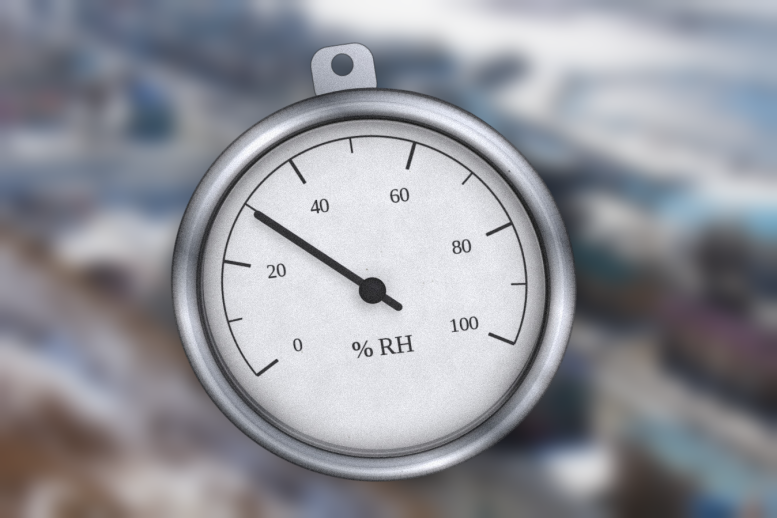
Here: 30 %
